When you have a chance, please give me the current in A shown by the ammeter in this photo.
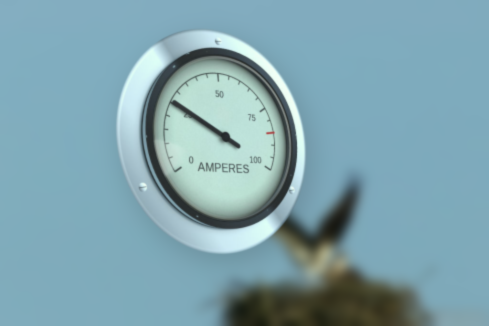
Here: 25 A
